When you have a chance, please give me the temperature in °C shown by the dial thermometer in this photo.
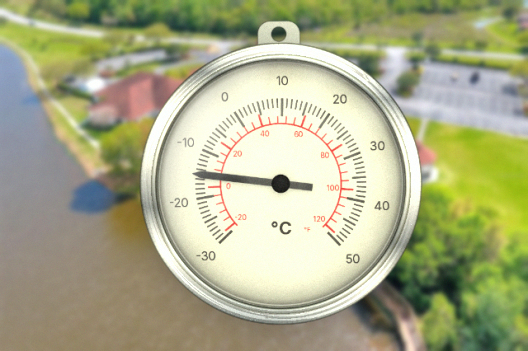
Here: -15 °C
